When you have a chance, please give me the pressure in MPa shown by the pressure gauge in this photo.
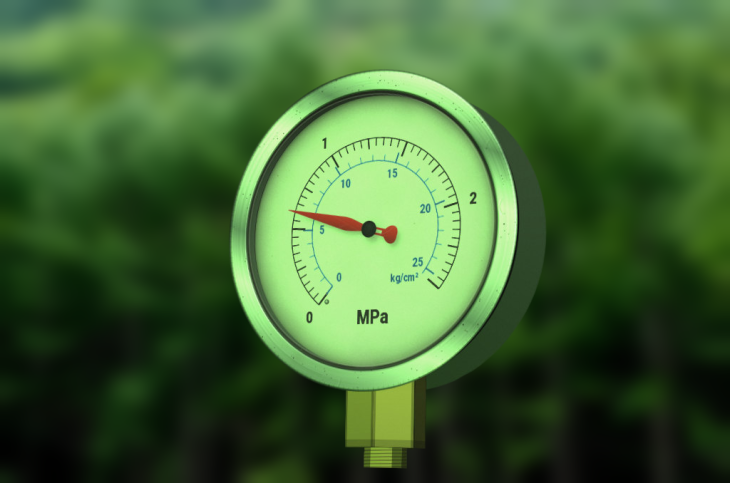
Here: 0.6 MPa
